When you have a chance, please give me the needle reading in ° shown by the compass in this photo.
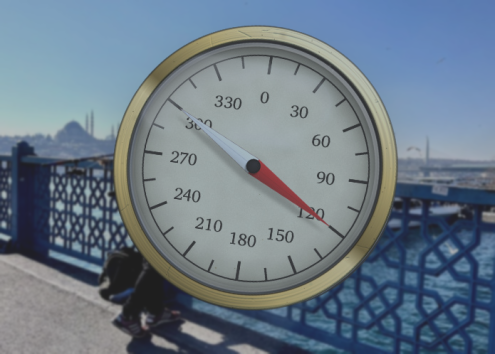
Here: 120 °
